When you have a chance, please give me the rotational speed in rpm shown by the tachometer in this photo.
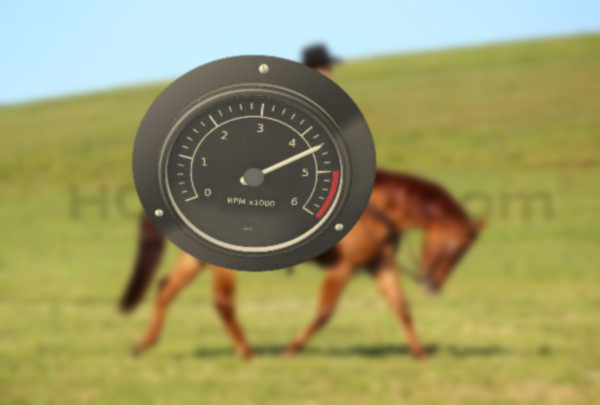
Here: 4400 rpm
